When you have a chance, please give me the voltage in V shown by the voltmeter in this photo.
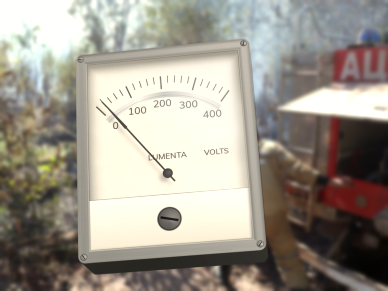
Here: 20 V
